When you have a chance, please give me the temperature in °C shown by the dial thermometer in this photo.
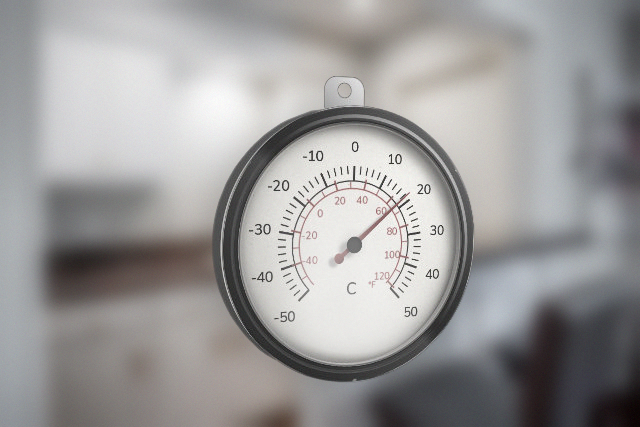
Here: 18 °C
